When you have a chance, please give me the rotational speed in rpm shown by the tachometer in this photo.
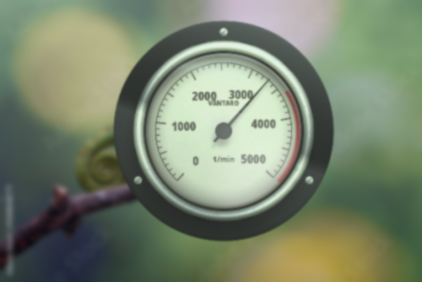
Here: 3300 rpm
